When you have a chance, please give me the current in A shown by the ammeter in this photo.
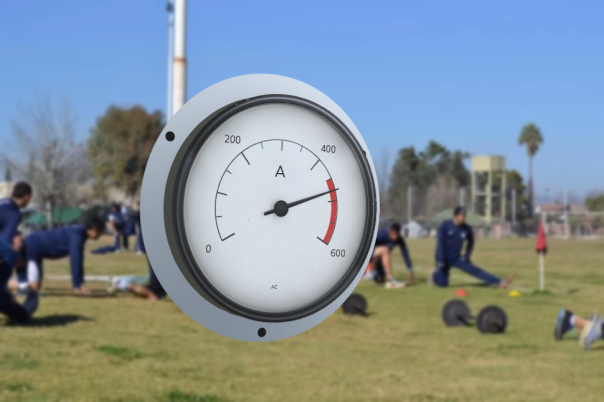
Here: 475 A
